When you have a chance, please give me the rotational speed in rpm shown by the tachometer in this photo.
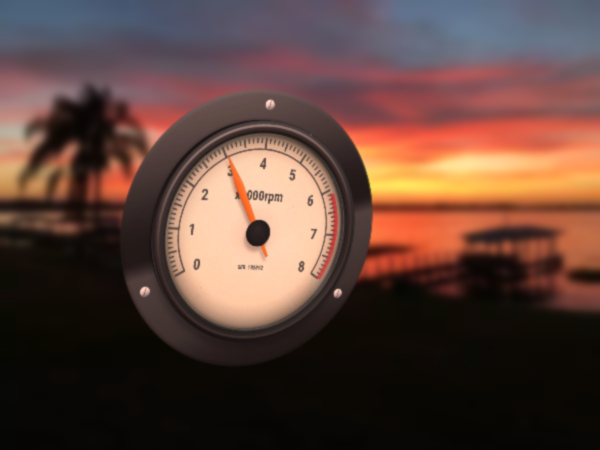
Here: 3000 rpm
